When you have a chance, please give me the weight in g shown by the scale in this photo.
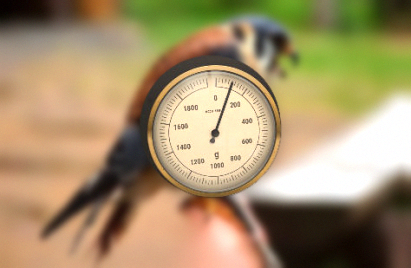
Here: 100 g
